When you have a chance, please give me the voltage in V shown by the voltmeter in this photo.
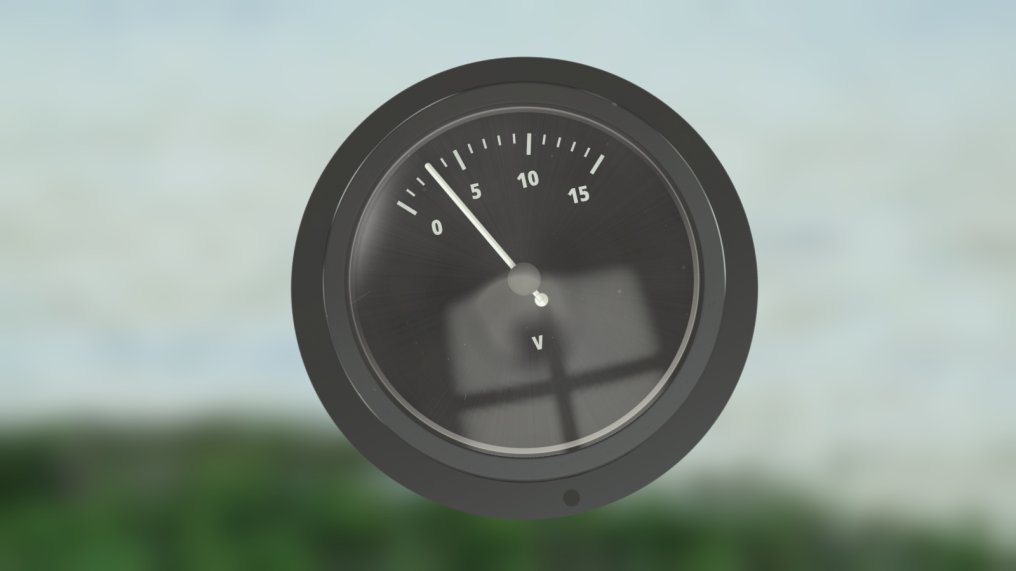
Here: 3 V
